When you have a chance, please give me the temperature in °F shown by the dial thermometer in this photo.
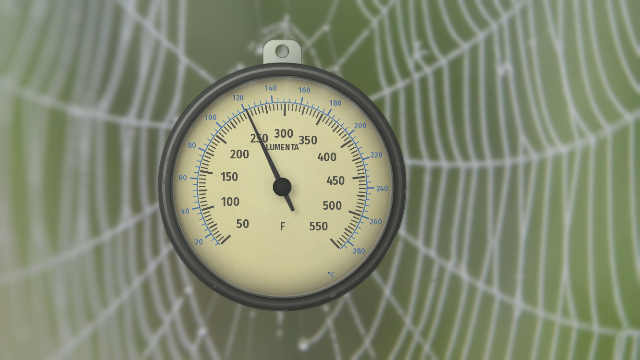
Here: 250 °F
